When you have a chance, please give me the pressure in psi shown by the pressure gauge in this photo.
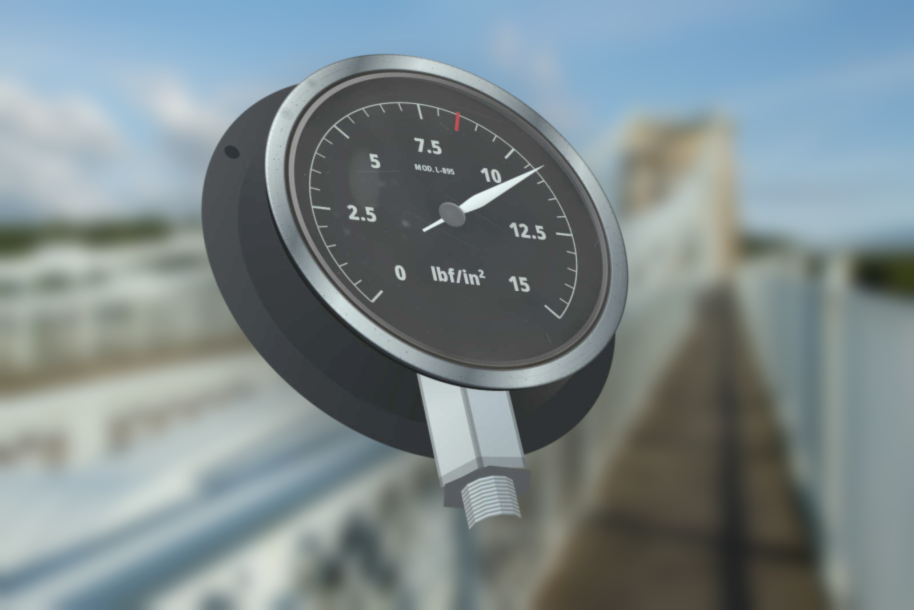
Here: 10.75 psi
